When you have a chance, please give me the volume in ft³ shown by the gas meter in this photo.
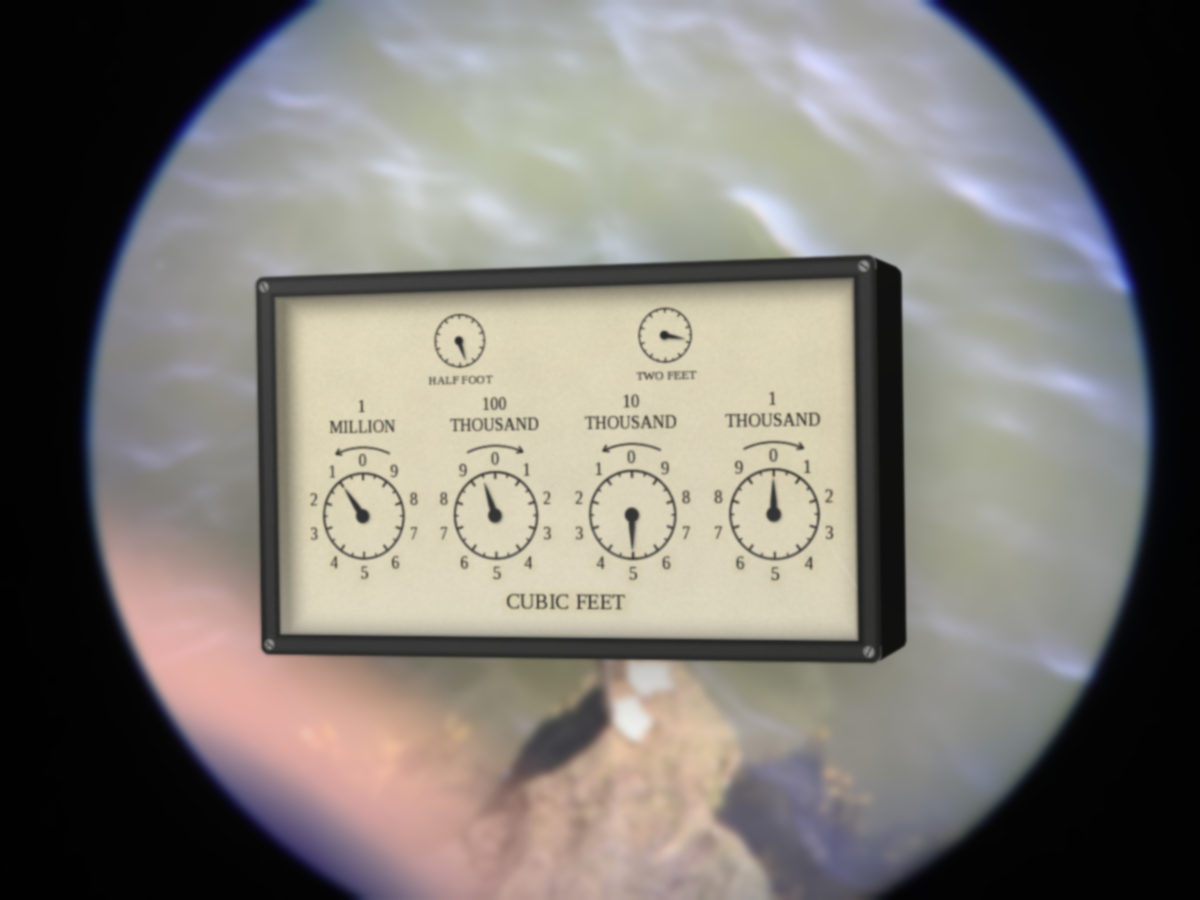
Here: 95000 ft³
